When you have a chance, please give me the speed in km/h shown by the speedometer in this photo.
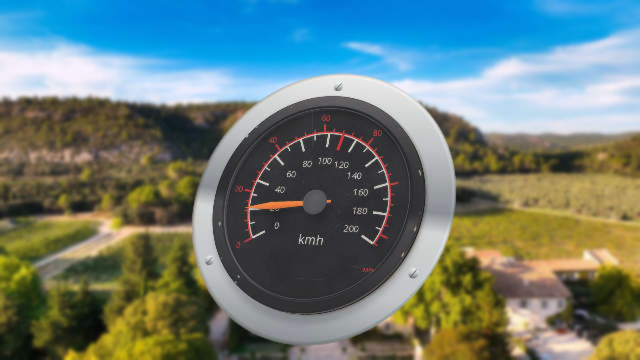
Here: 20 km/h
